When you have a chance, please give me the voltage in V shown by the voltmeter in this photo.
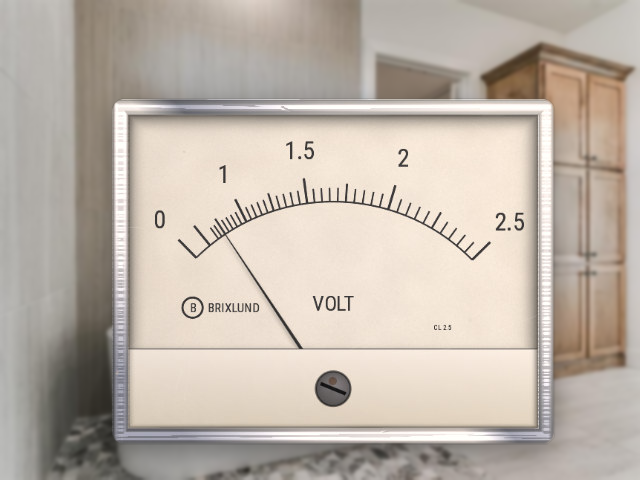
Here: 0.75 V
